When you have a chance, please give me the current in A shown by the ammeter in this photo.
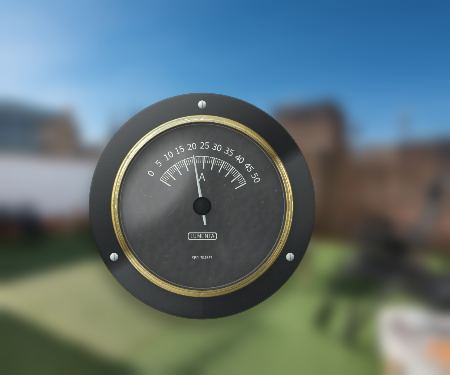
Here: 20 A
